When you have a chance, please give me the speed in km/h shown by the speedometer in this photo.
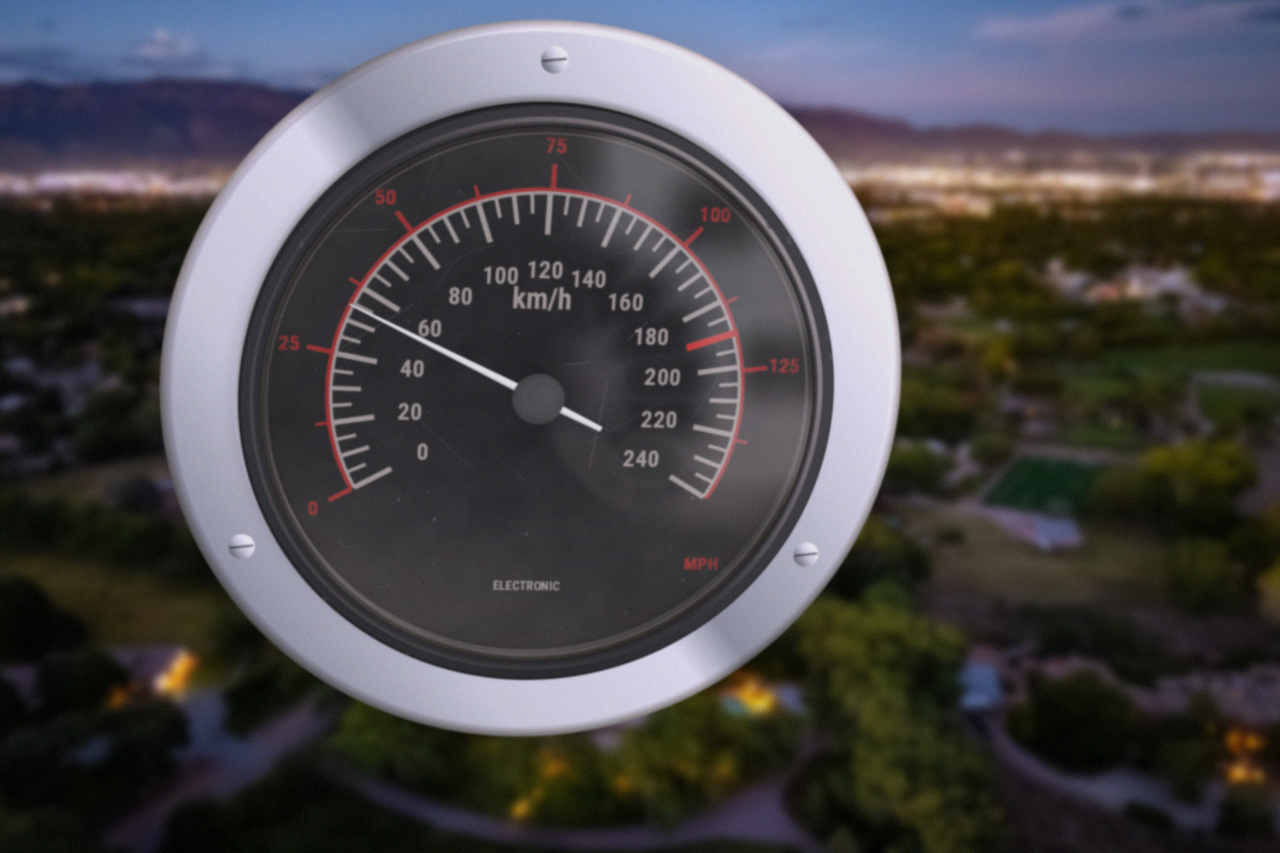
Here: 55 km/h
